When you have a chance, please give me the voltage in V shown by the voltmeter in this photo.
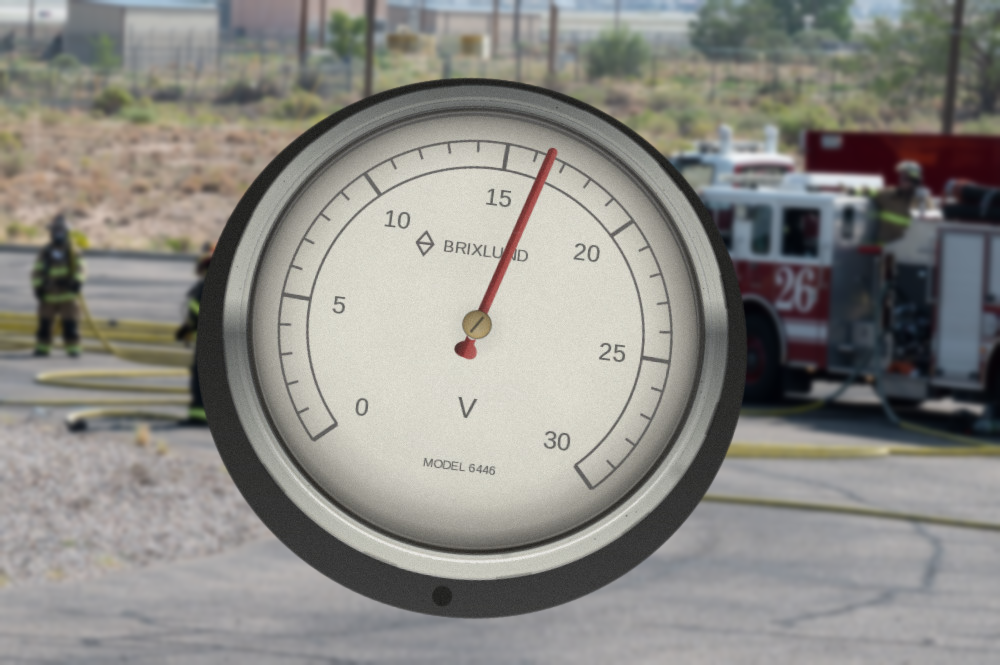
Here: 16.5 V
